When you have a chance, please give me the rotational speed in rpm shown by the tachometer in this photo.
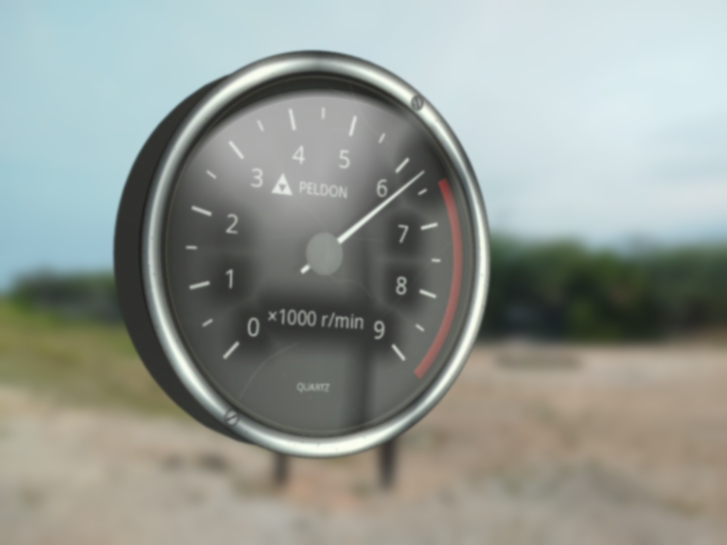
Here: 6250 rpm
